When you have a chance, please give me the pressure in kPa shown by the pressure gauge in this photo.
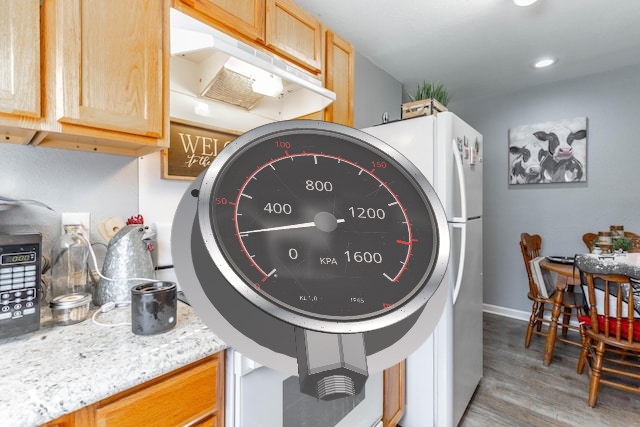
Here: 200 kPa
